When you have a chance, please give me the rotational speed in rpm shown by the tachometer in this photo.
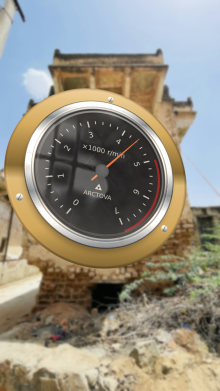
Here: 4400 rpm
